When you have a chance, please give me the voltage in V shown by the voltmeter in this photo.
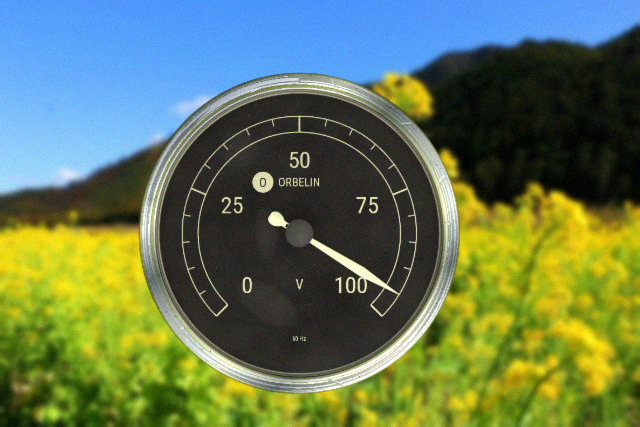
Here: 95 V
